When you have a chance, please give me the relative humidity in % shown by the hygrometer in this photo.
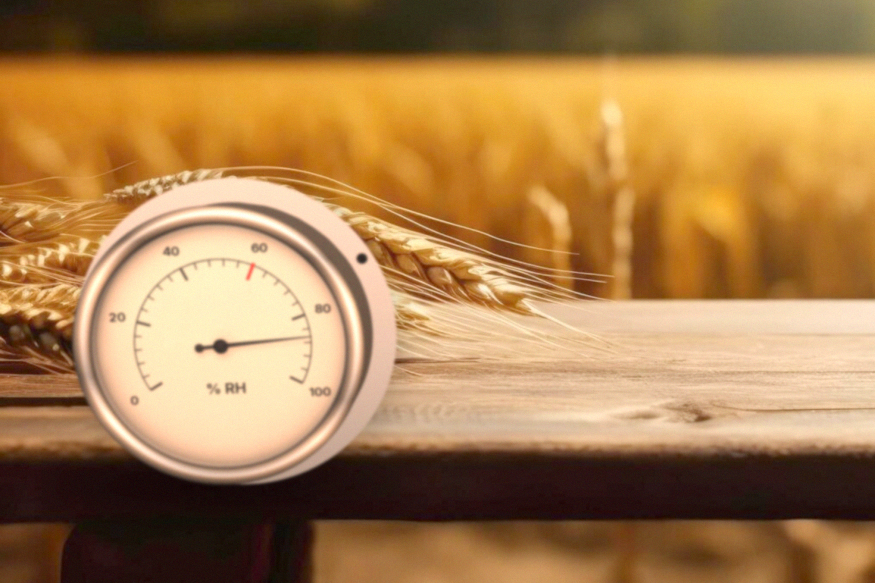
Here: 86 %
